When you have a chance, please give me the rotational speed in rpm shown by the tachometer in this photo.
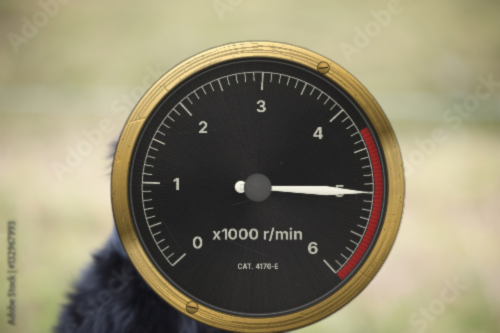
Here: 5000 rpm
